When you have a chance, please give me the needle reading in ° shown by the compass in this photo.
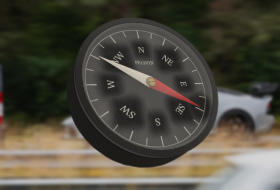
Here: 120 °
